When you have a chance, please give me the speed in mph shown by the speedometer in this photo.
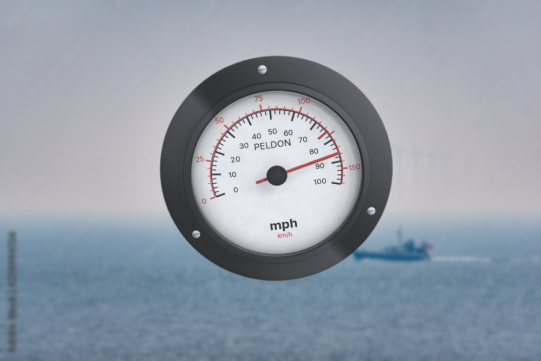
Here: 86 mph
